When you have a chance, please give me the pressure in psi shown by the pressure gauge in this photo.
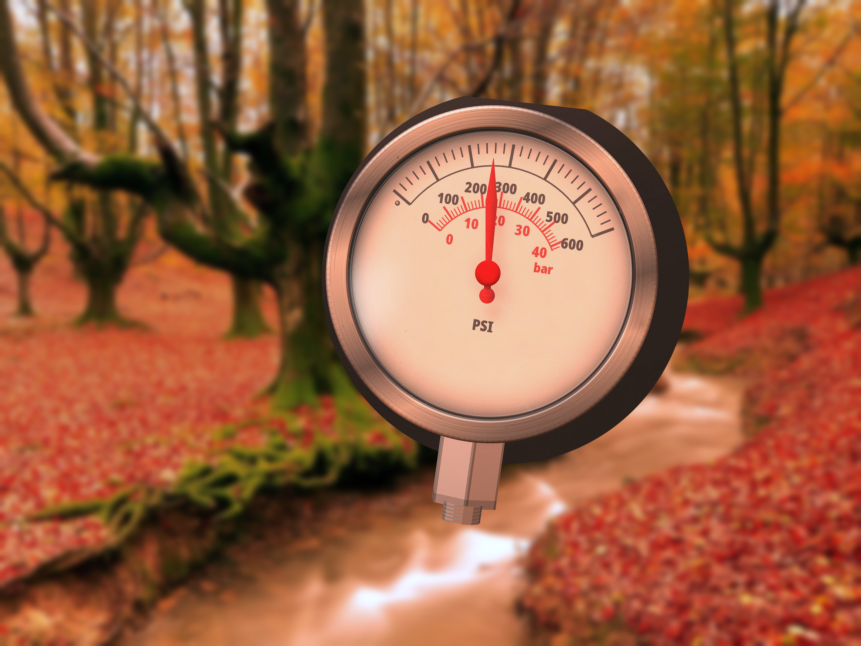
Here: 260 psi
